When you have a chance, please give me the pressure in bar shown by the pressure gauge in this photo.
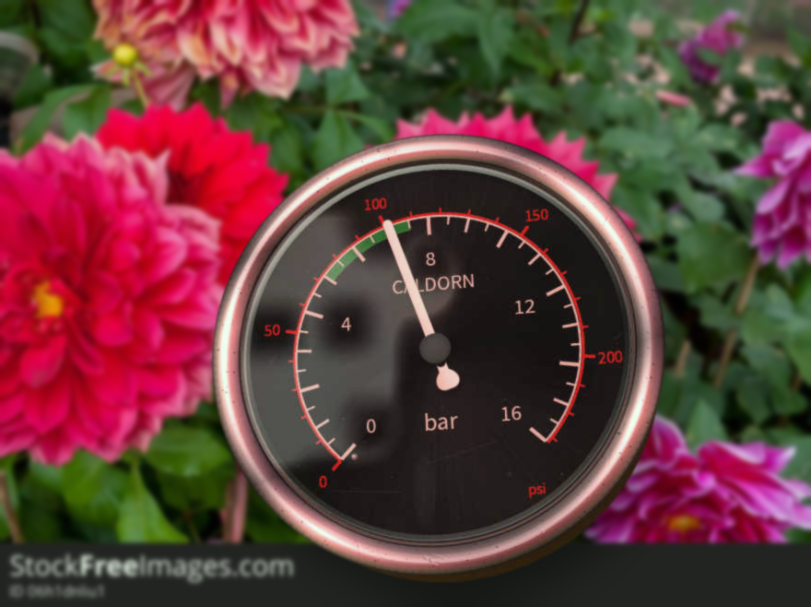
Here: 7 bar
